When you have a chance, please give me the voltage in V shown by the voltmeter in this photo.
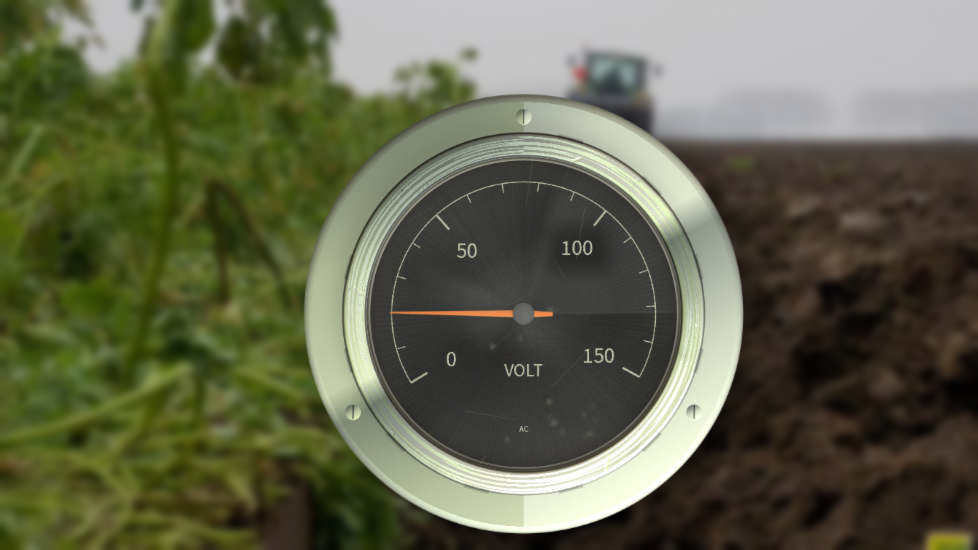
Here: 20 V
